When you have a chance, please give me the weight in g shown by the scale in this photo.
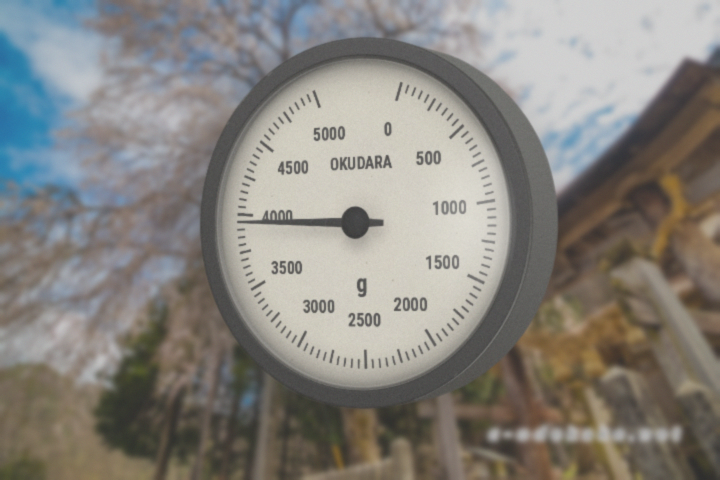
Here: 3950 g
